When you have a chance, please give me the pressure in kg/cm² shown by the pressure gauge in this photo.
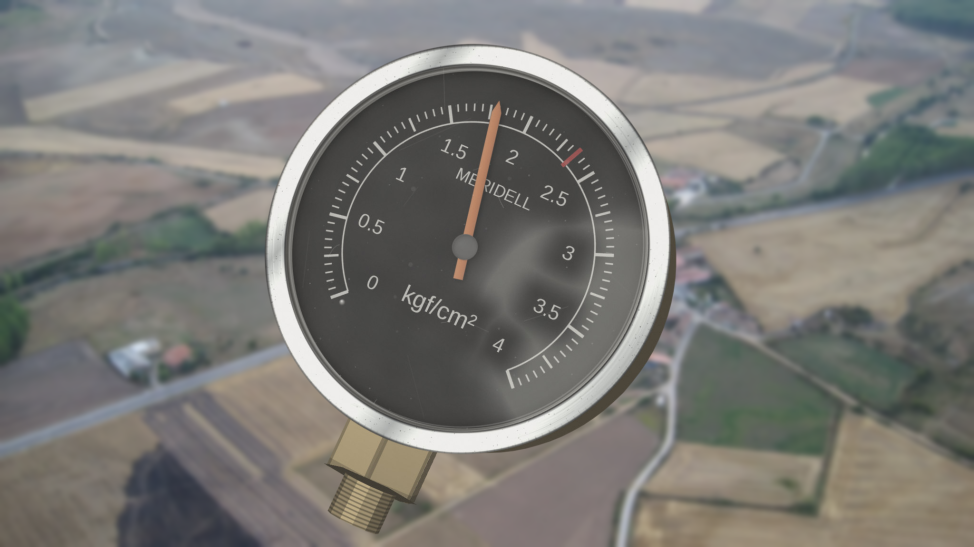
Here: 1.8 kg/cm²
